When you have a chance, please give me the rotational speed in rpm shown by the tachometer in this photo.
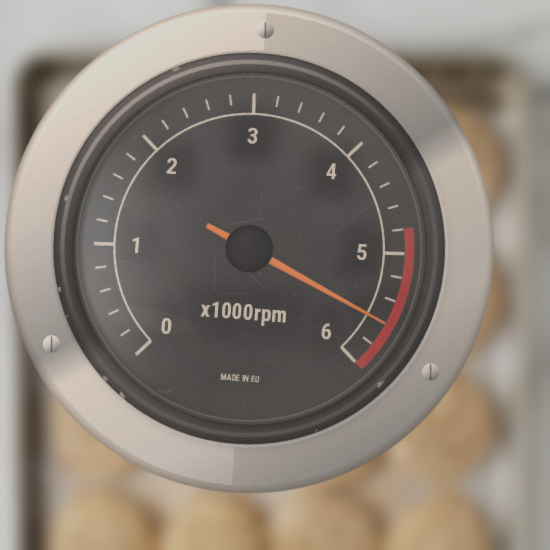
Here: 5600 rpm
